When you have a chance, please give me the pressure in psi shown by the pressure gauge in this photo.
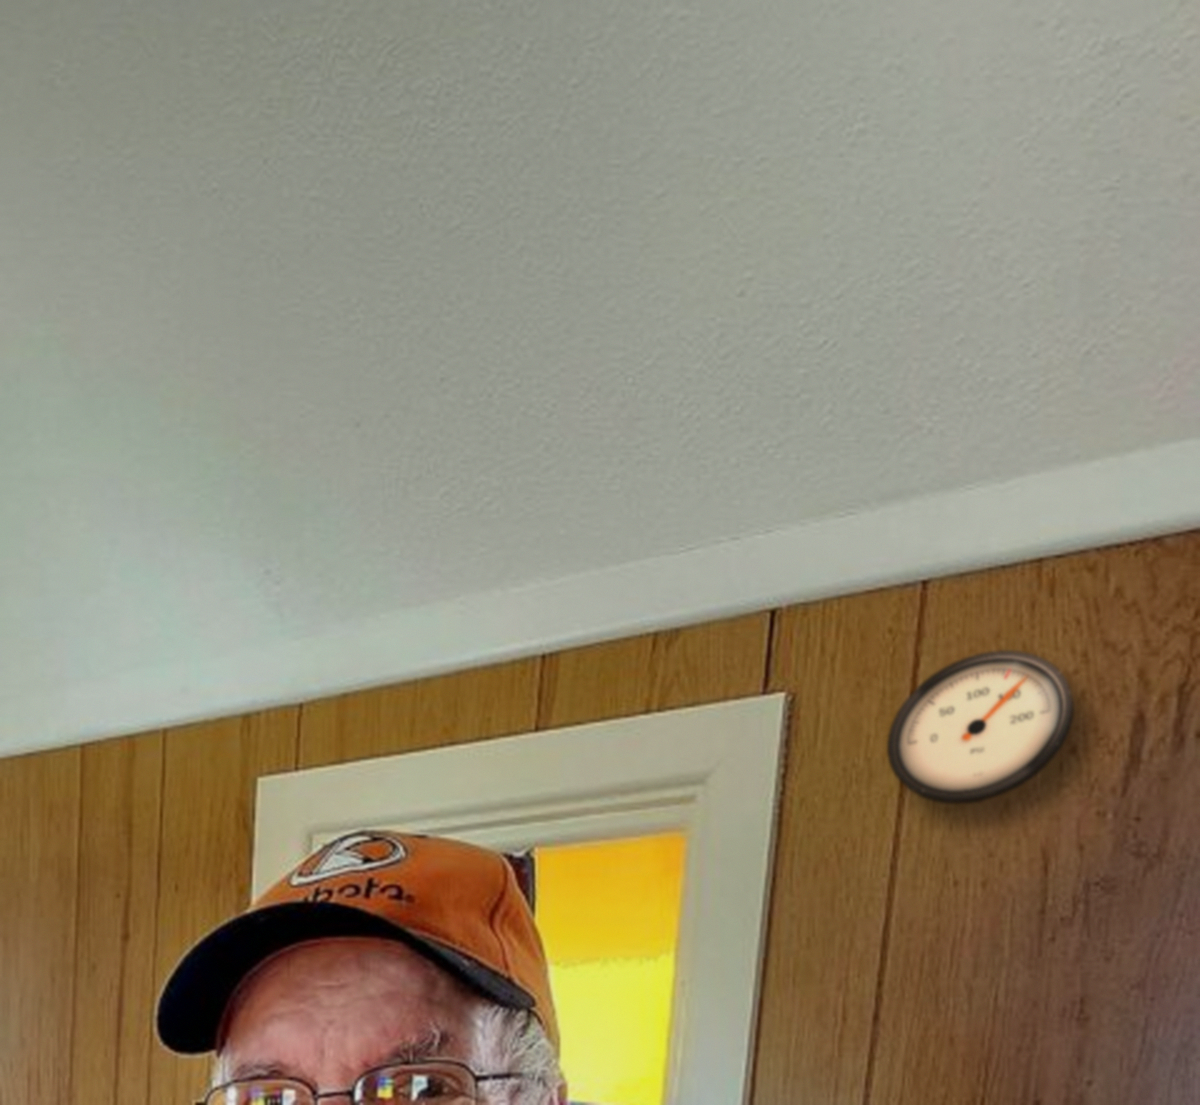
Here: 150 psi
